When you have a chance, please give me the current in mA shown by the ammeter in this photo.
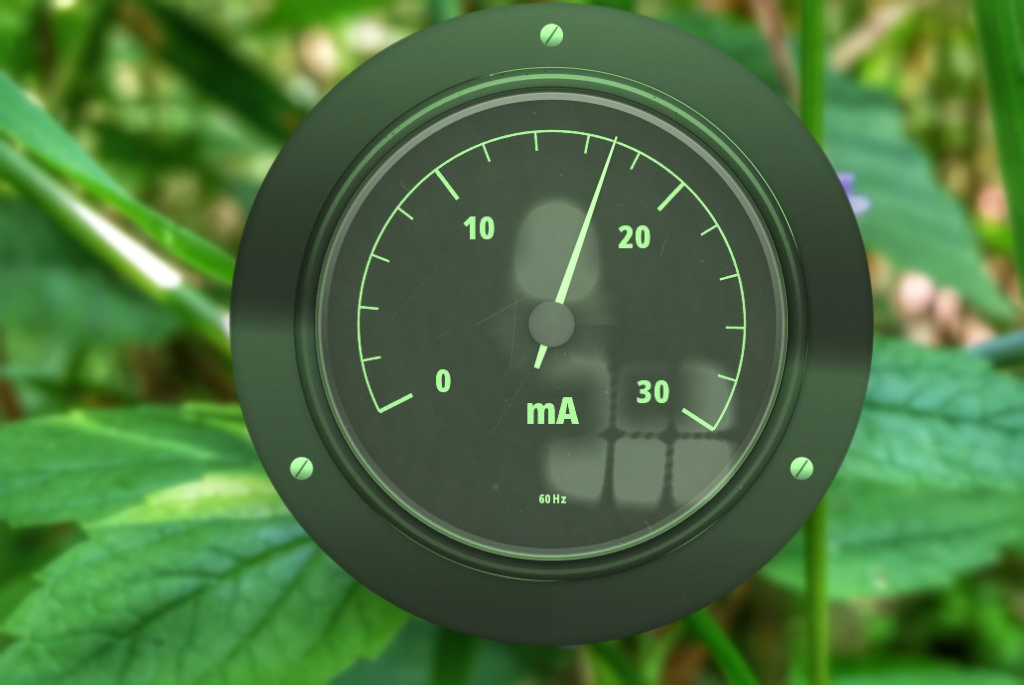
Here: 17 mA
